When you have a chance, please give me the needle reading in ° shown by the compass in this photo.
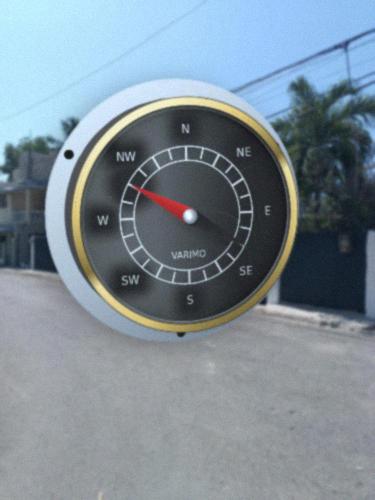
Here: 300 °
